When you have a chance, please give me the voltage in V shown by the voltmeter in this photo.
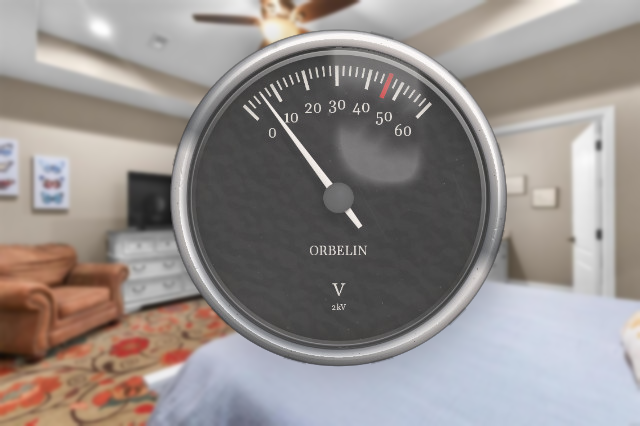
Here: 6 V
